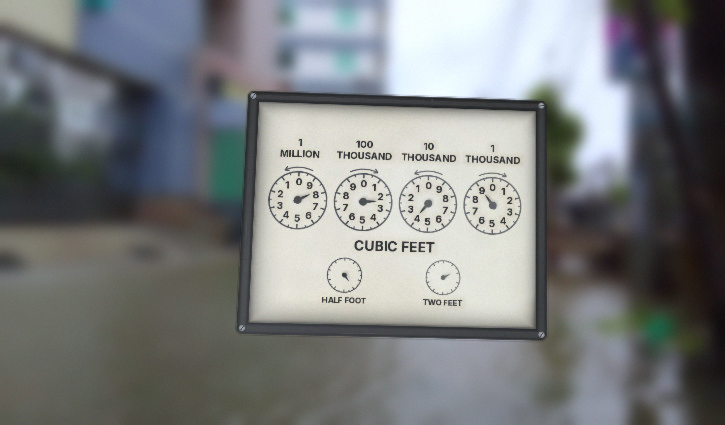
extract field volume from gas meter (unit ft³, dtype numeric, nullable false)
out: 823900 ft³
